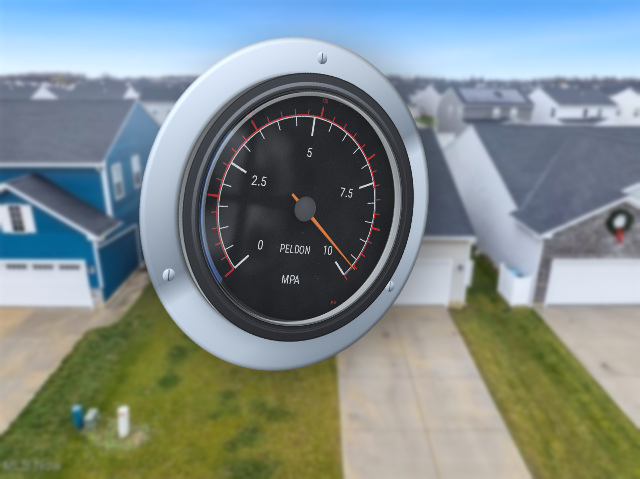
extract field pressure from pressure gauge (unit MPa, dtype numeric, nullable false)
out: 9.75 MPa
